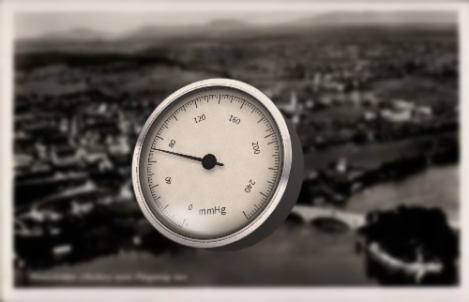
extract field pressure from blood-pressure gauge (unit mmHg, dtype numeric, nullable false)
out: 70 mmHg
